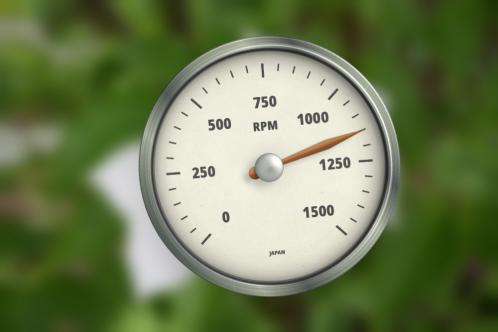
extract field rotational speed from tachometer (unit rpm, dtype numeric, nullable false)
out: 1150 rpm
